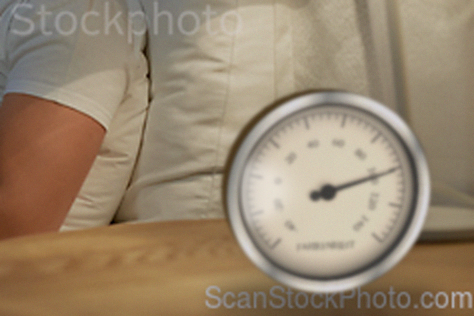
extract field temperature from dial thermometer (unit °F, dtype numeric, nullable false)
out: 100 °F
